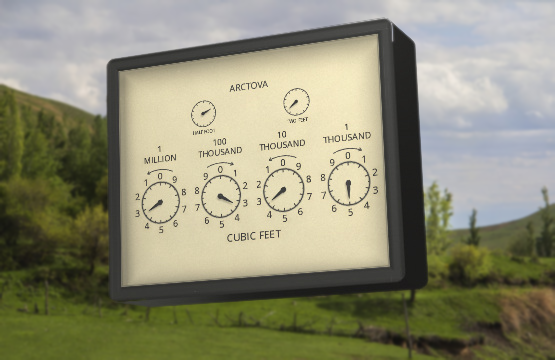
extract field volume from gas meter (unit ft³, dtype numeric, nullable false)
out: 333500 ft³
